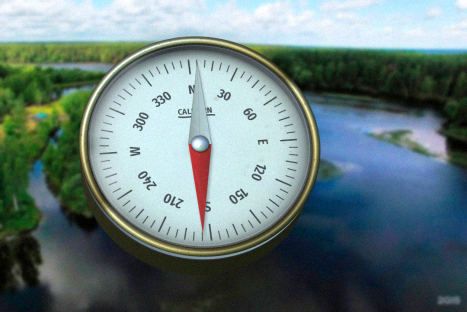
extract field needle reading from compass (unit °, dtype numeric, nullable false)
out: 185 °
